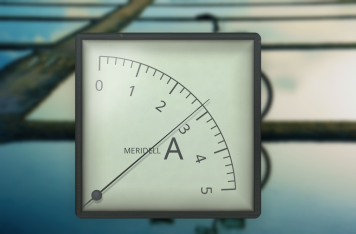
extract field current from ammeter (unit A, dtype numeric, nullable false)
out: 2.8 A
